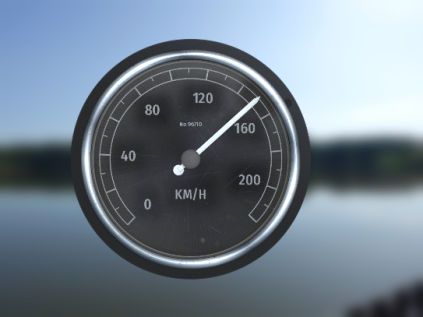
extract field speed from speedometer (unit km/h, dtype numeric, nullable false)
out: 150 km/h
